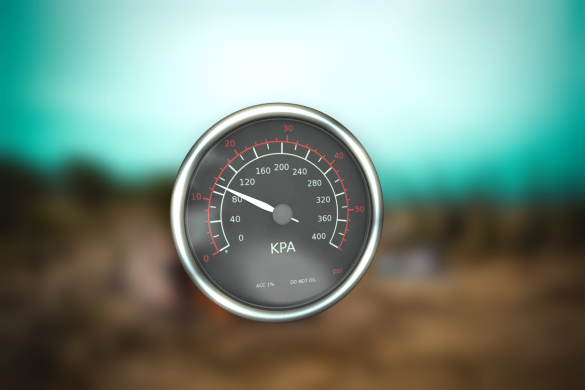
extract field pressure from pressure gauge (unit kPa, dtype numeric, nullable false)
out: 90 kPa
